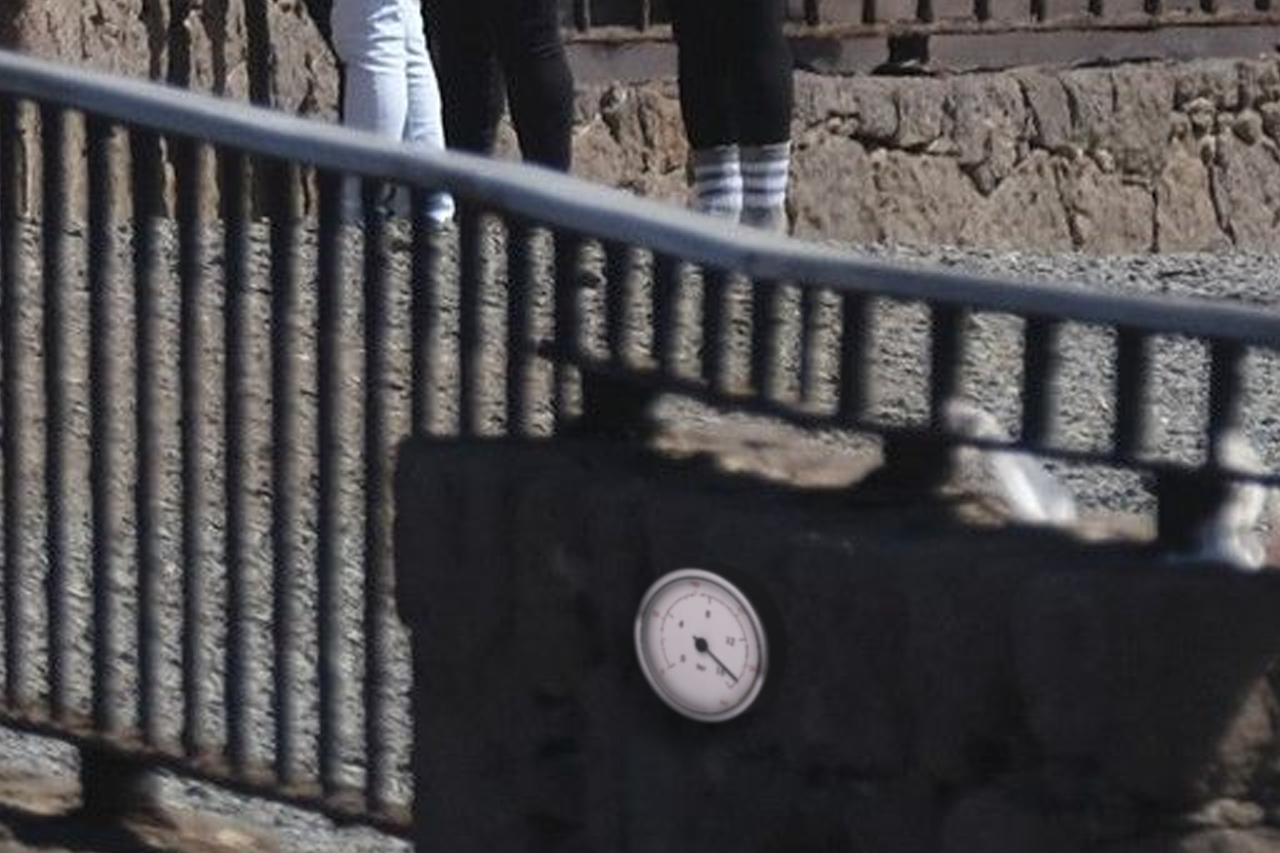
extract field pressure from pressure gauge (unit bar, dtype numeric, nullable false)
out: 15 bar
